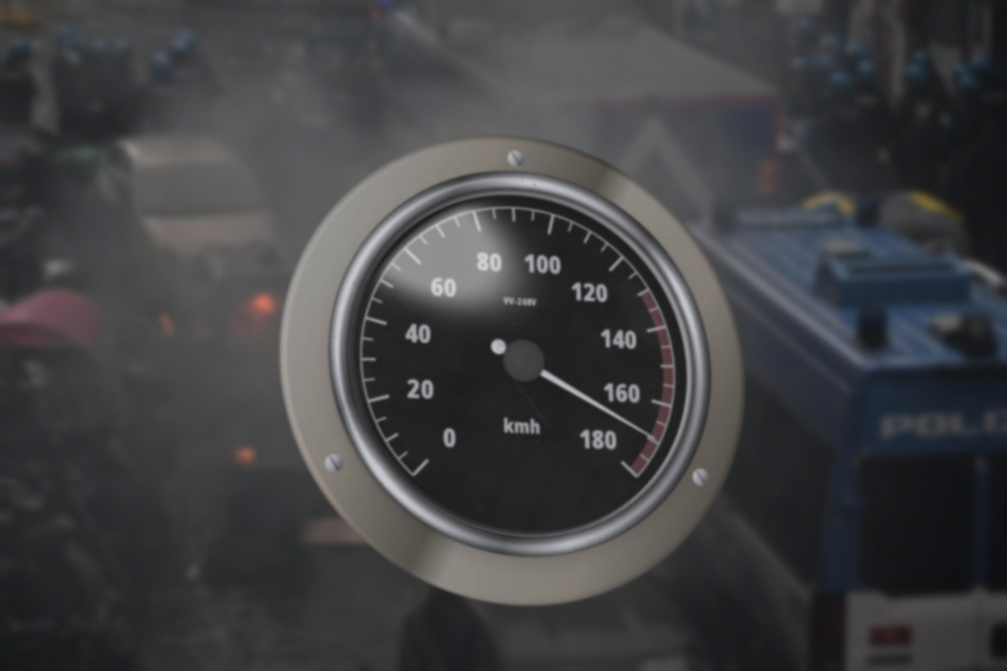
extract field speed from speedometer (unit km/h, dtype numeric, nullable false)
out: 170 km/h
